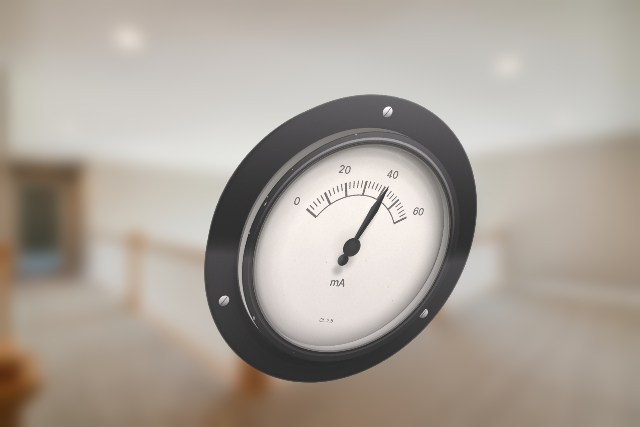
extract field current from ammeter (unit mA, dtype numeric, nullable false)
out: 40 mA
